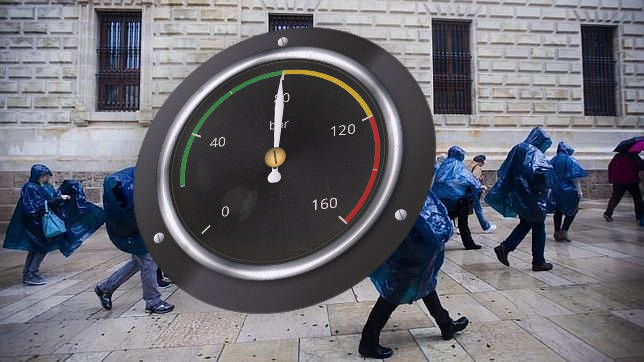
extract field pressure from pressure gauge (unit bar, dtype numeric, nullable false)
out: 80 bar
